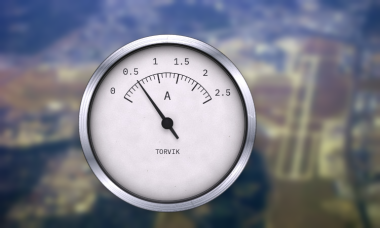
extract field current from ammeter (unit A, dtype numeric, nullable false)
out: 0.5 A
